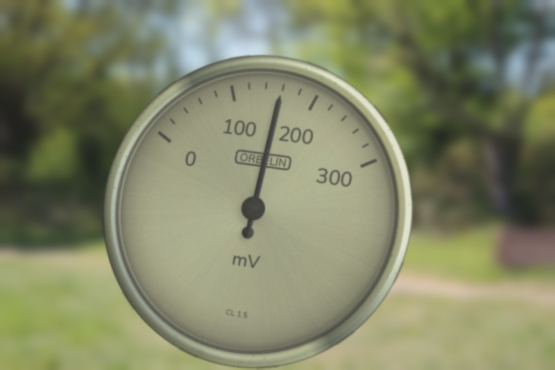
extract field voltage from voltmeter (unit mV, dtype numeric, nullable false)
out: 160 mV
